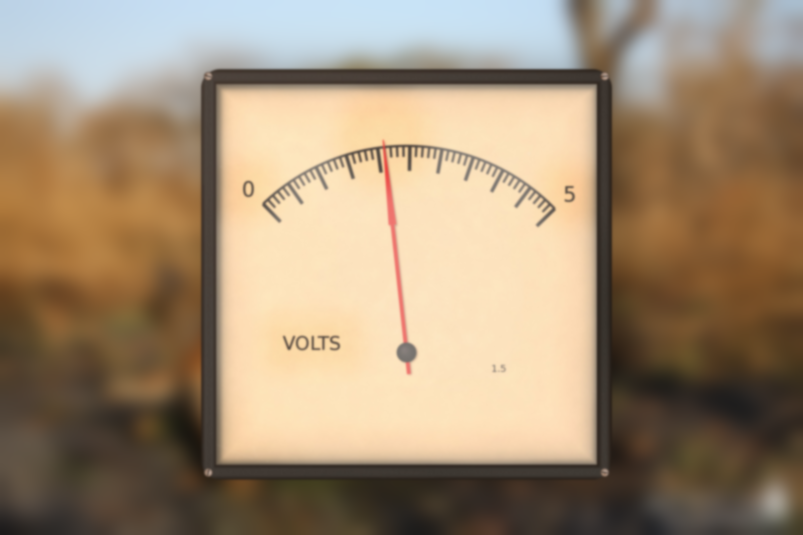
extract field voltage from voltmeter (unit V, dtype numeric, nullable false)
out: 2.1 V
